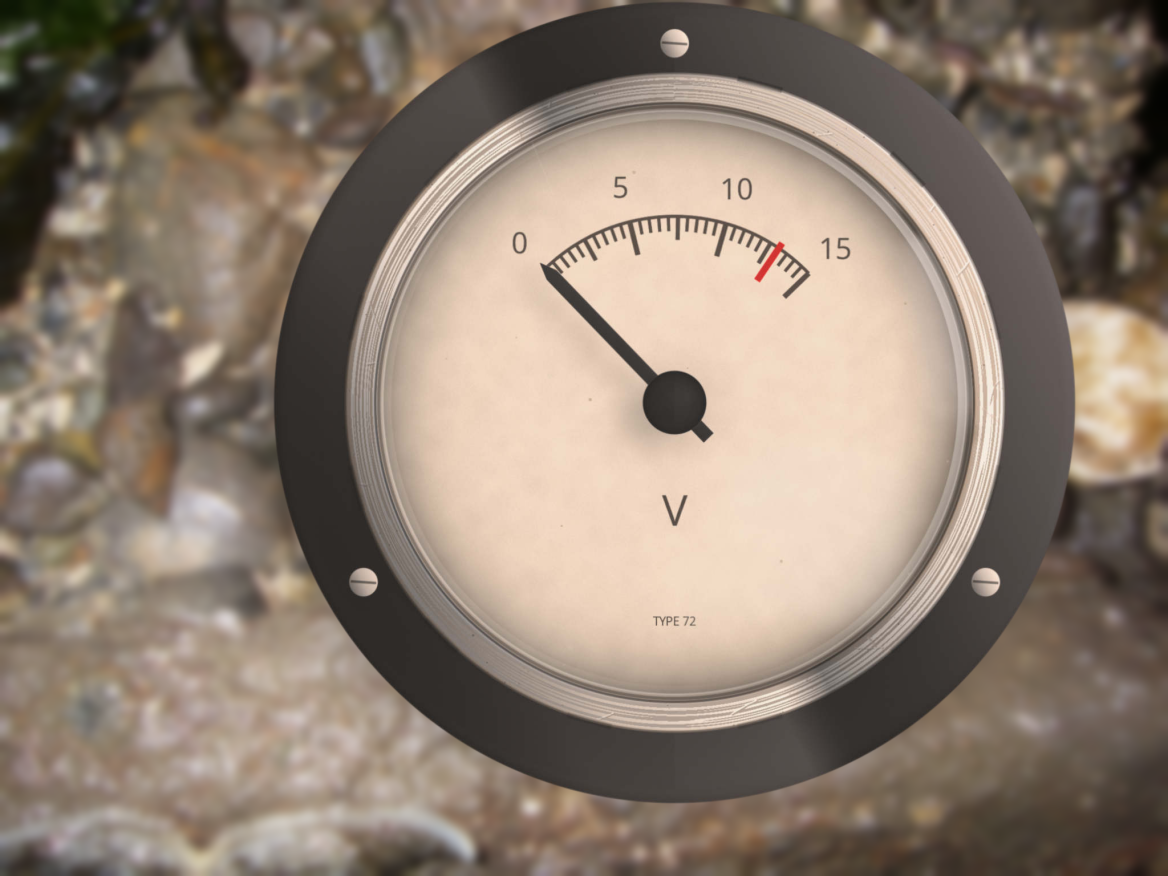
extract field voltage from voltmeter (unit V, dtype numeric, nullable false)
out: 0 V
